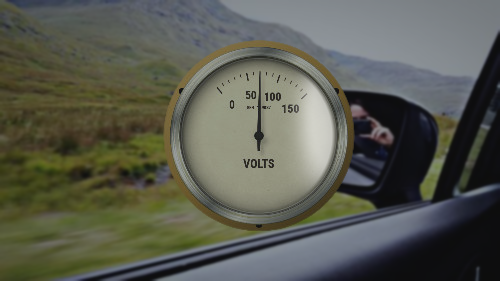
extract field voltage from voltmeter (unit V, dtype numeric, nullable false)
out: 70 V
